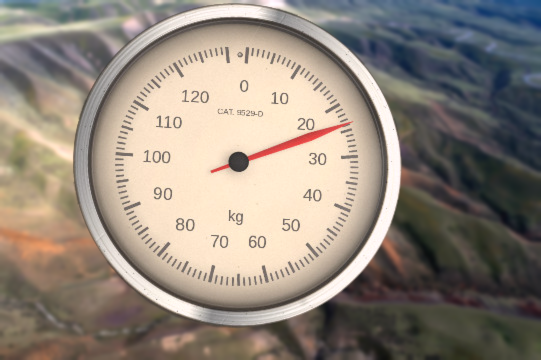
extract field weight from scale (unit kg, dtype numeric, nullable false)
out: 24 kg
